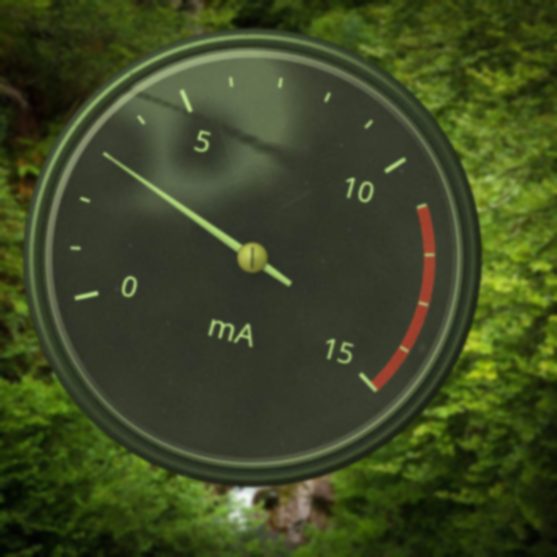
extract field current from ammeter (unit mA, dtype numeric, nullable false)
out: 3 mA
